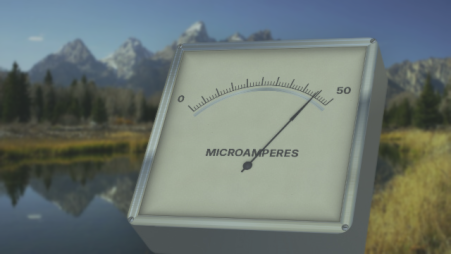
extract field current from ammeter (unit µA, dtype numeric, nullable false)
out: 45 µA
